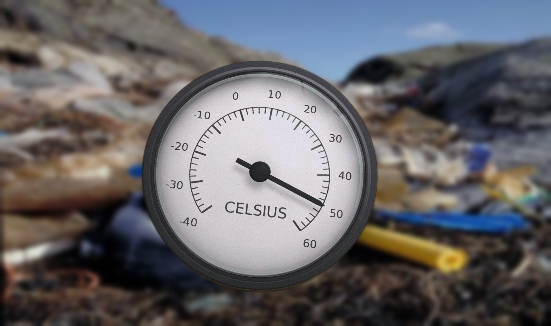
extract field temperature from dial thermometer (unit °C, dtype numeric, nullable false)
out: 50 °C
